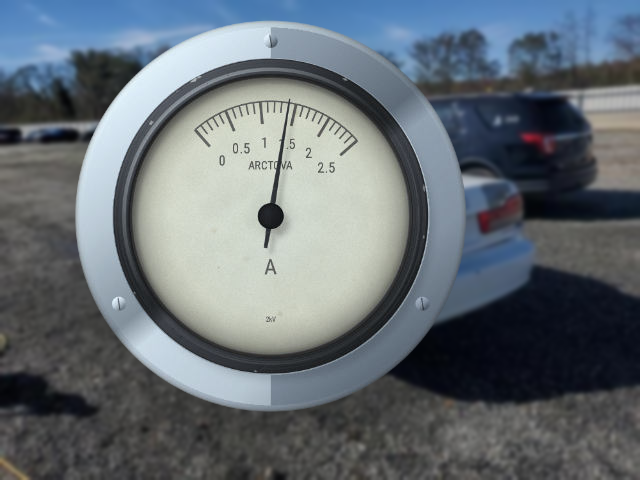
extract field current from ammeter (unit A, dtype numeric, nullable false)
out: 1.4 A
